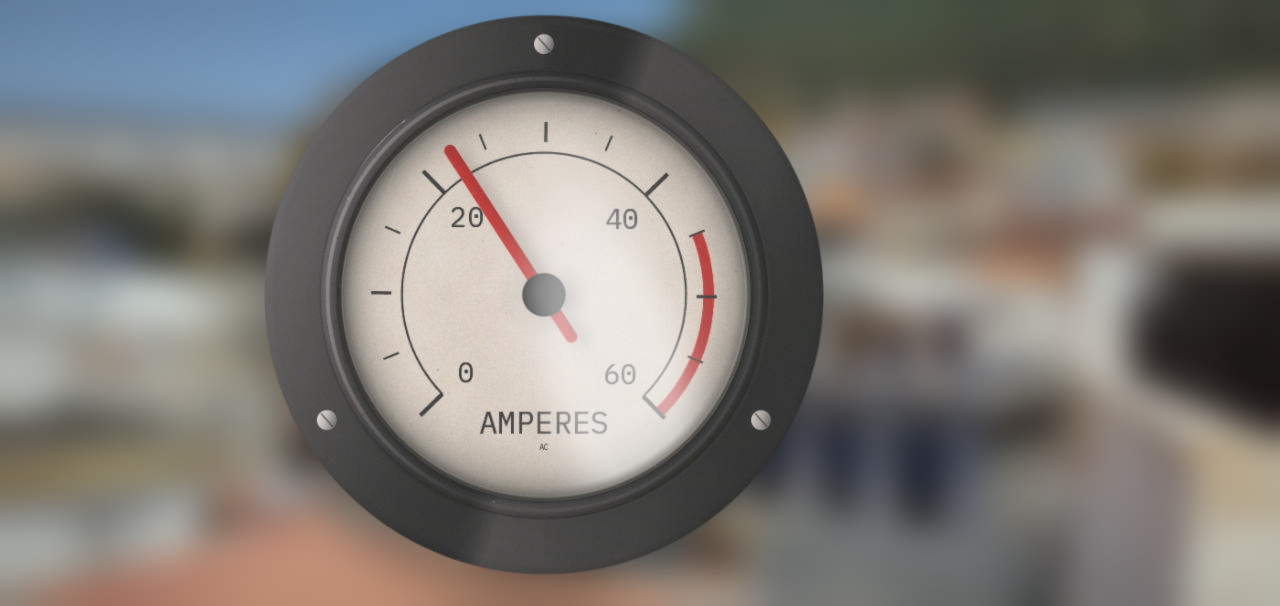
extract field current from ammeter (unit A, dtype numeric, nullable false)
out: 22.5 A
